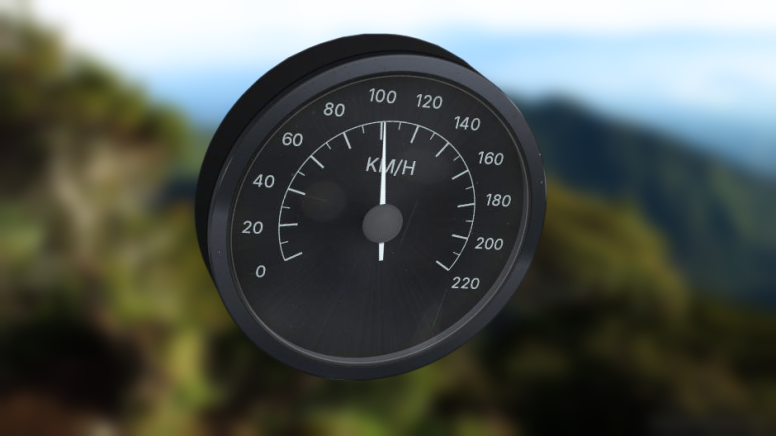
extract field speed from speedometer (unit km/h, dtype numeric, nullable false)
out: 100 km/h
